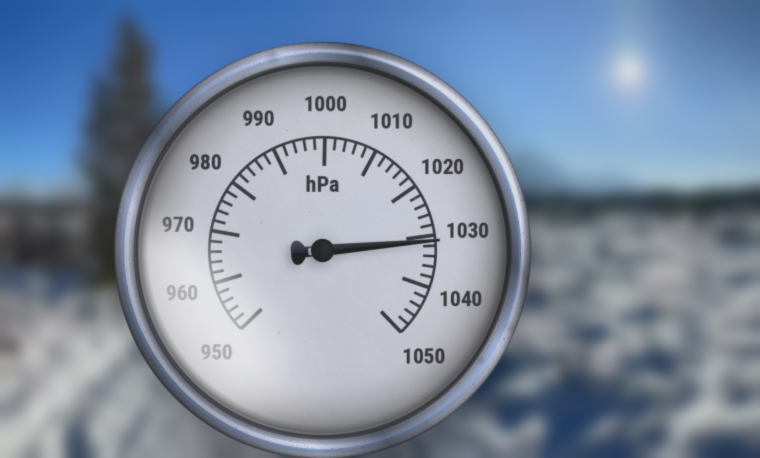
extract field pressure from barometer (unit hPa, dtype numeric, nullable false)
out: 1031 hPa
